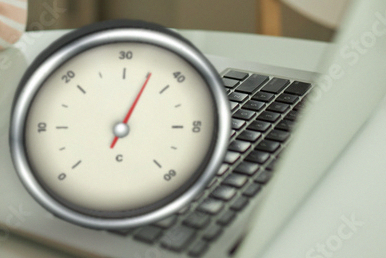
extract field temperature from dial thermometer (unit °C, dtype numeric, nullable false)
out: 35 °C
